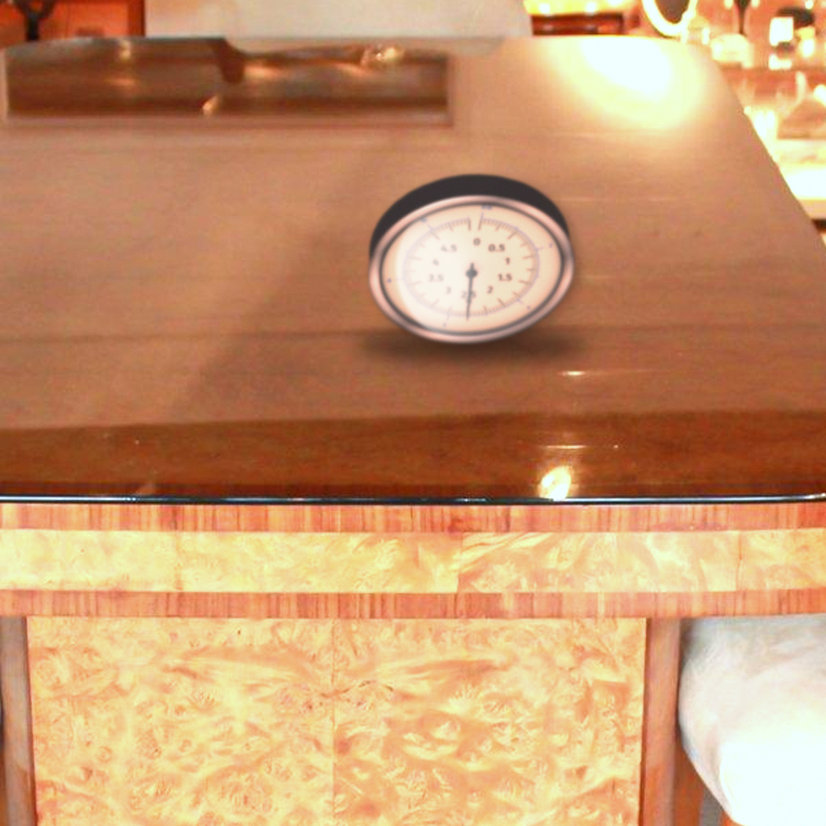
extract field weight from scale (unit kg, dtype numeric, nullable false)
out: 2.5 kg
